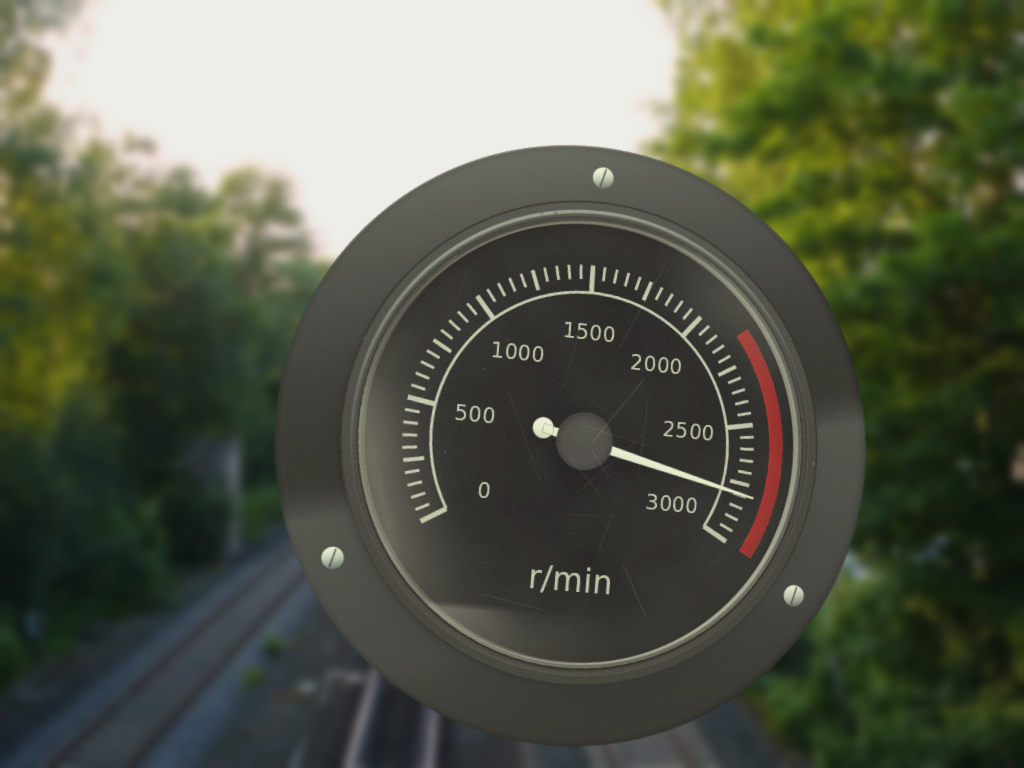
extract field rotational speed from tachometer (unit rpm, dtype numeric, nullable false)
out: 2800 rpm
